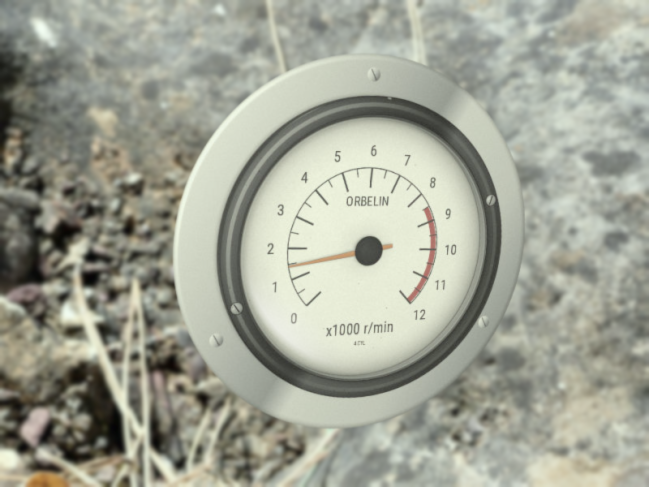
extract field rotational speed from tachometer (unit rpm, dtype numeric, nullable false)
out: 1500 rpm
